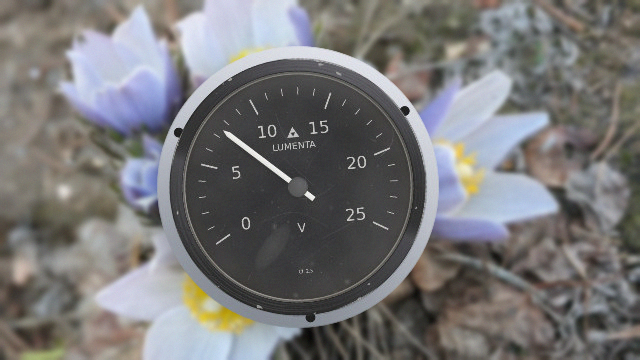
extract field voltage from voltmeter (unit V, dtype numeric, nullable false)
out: 7.5 V
